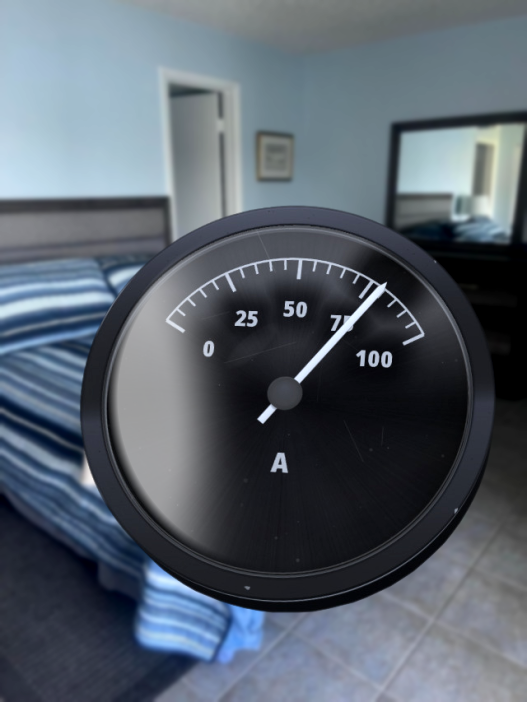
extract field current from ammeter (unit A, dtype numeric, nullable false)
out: 80 A
